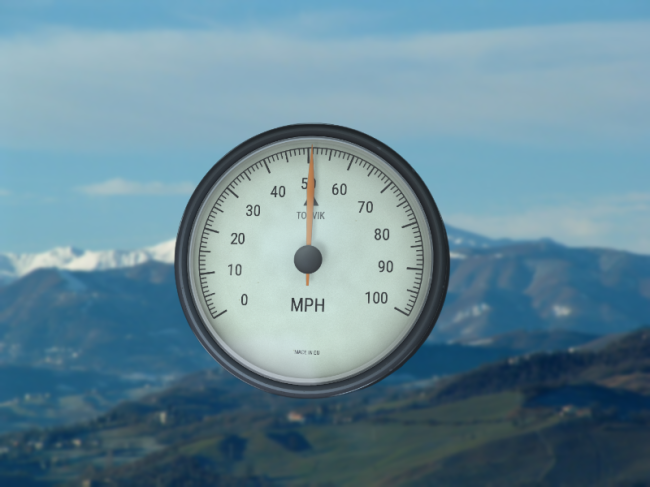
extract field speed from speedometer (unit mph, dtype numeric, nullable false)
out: 51 mph
